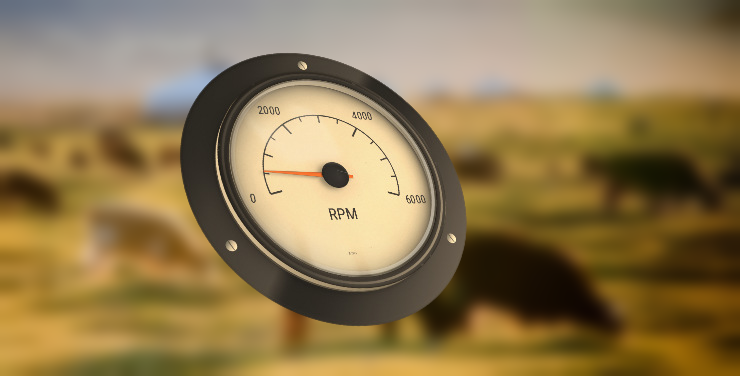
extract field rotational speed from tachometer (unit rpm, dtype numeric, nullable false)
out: 500 rpm
